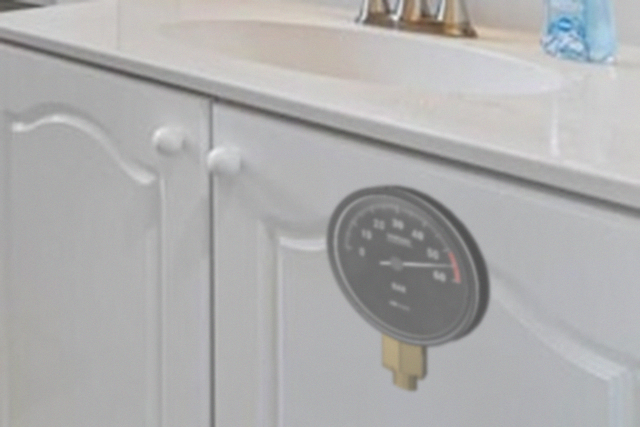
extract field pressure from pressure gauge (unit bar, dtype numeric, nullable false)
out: 55 bar
